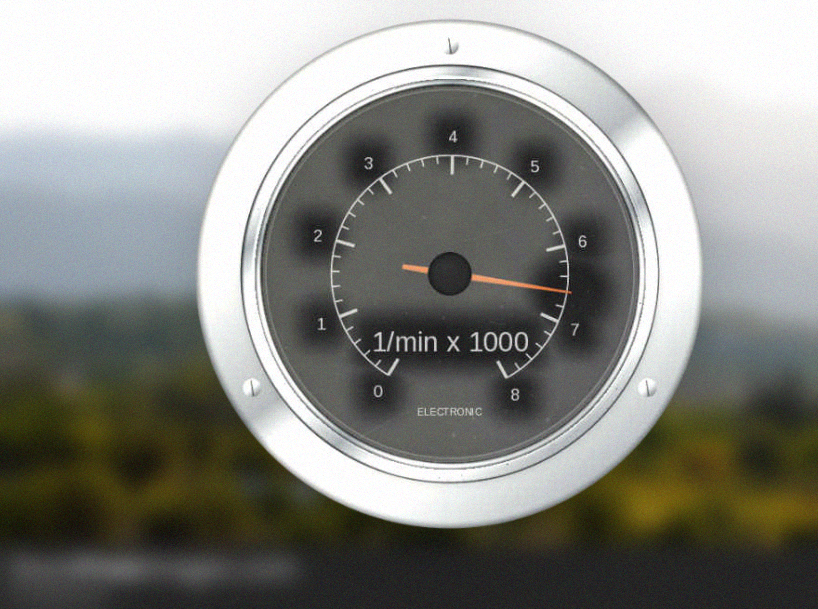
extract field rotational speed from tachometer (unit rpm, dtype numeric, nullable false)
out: 6600 rpm
